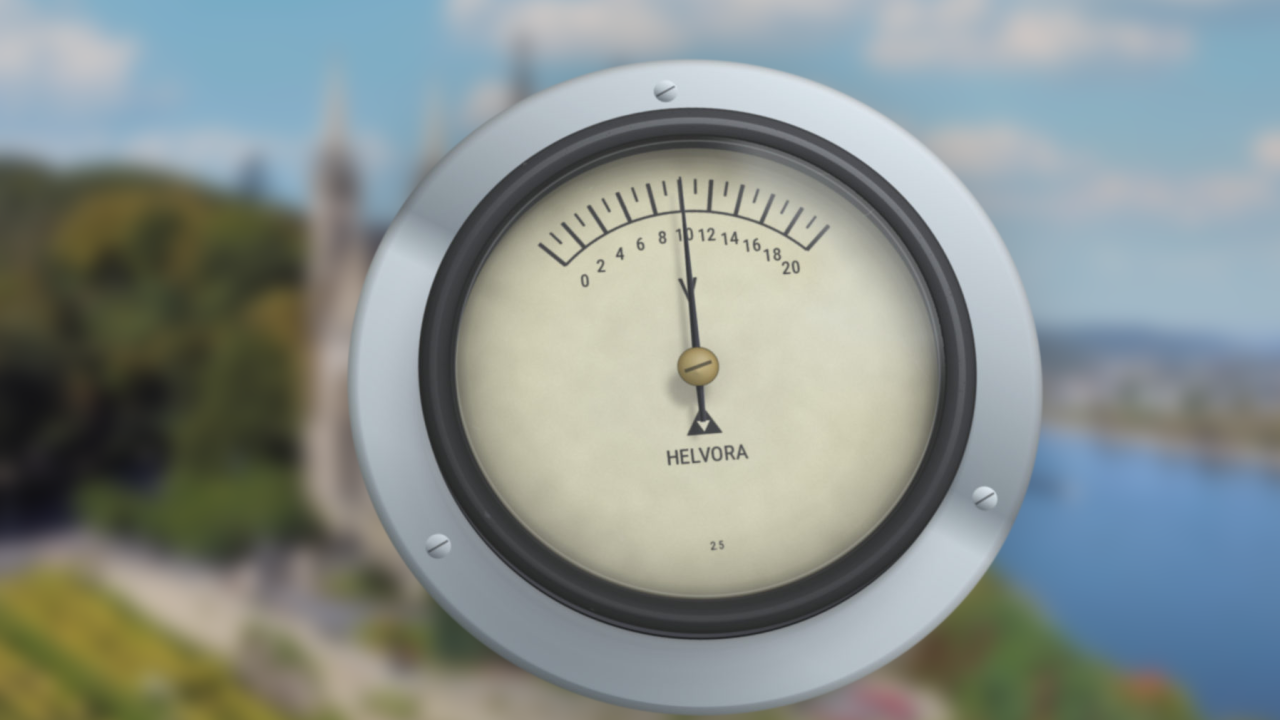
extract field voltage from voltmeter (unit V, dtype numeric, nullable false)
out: 10 V
